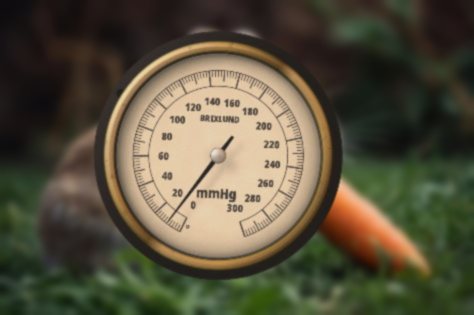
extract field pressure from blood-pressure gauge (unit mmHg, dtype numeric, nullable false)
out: 10 mmHg
